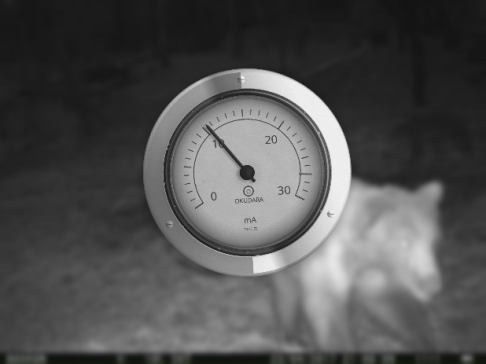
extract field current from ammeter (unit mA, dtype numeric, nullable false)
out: 10.5 mA
